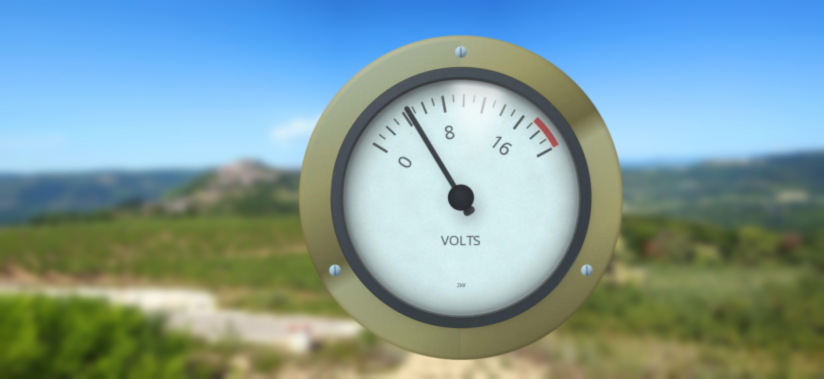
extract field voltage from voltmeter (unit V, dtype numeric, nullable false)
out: 4.5 V
